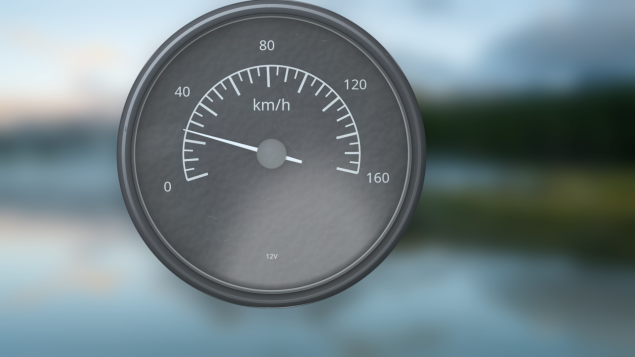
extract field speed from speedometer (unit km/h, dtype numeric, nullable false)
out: 25 km/h
